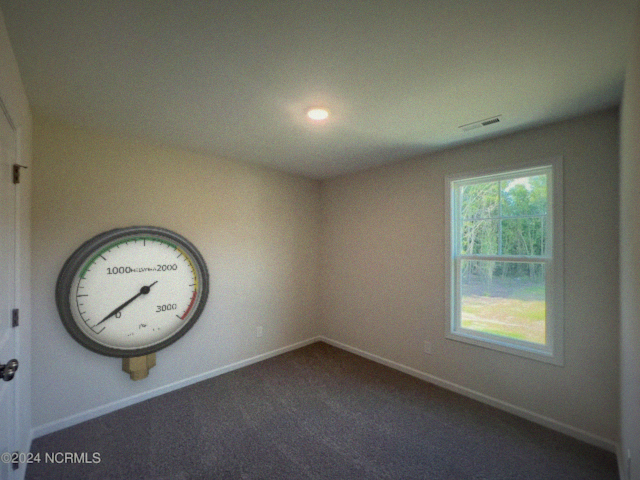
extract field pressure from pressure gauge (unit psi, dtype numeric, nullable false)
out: 100 psi
